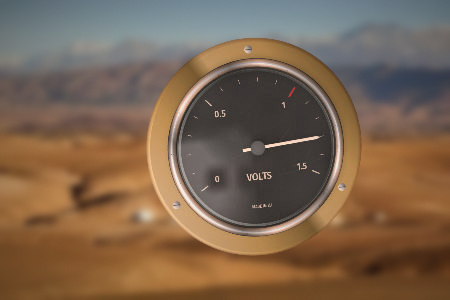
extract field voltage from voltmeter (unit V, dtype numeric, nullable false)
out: 1.3 V
